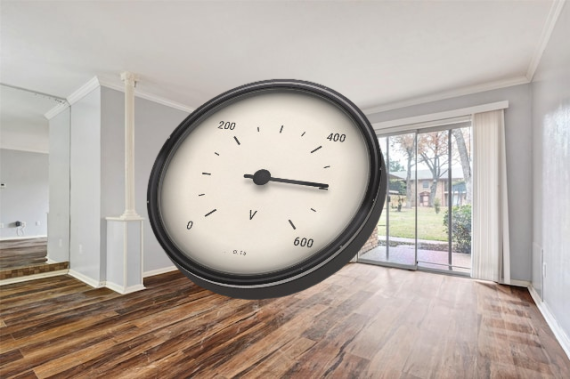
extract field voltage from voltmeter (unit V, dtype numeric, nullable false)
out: 500 V
